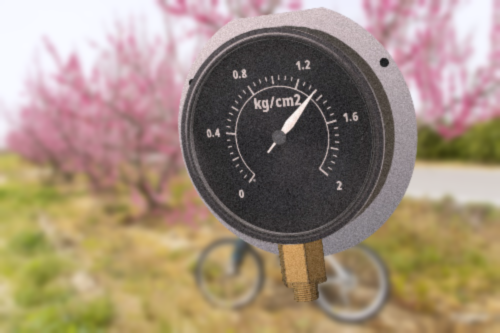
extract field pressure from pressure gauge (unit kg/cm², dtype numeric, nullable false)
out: 1.35 kg/cm²
